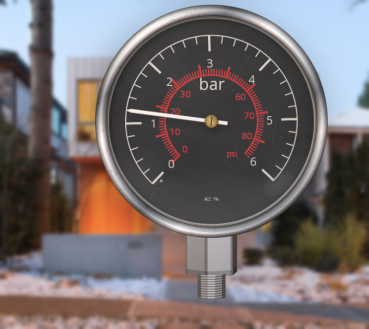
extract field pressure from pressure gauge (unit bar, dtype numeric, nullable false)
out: 1.2 bar
